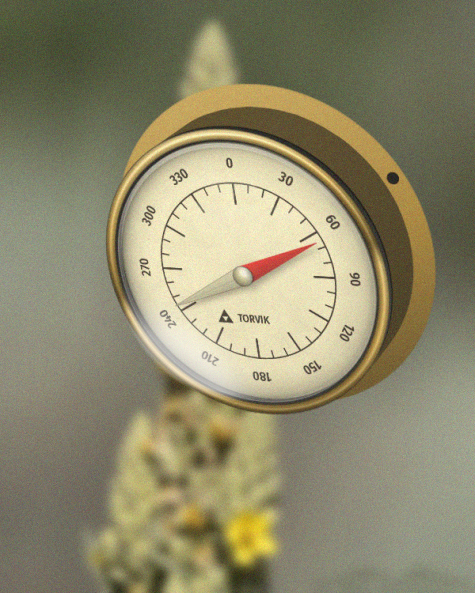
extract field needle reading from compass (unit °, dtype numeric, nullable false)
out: 65 °
